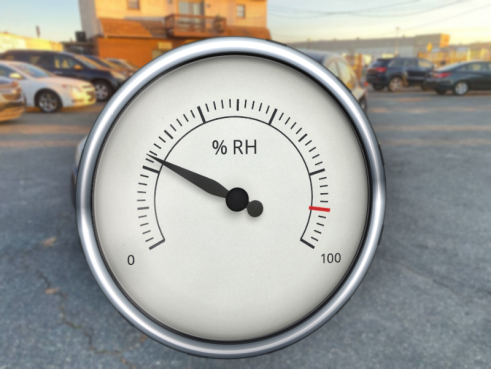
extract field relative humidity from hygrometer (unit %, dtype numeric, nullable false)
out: 23 %
